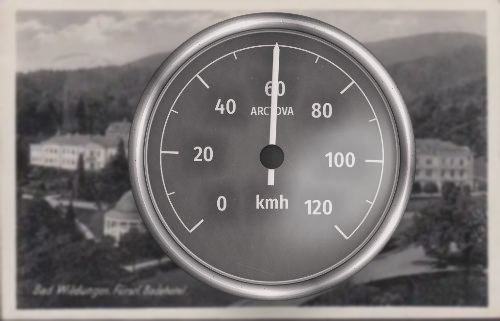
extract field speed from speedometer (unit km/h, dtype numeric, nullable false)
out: 60 km/h
